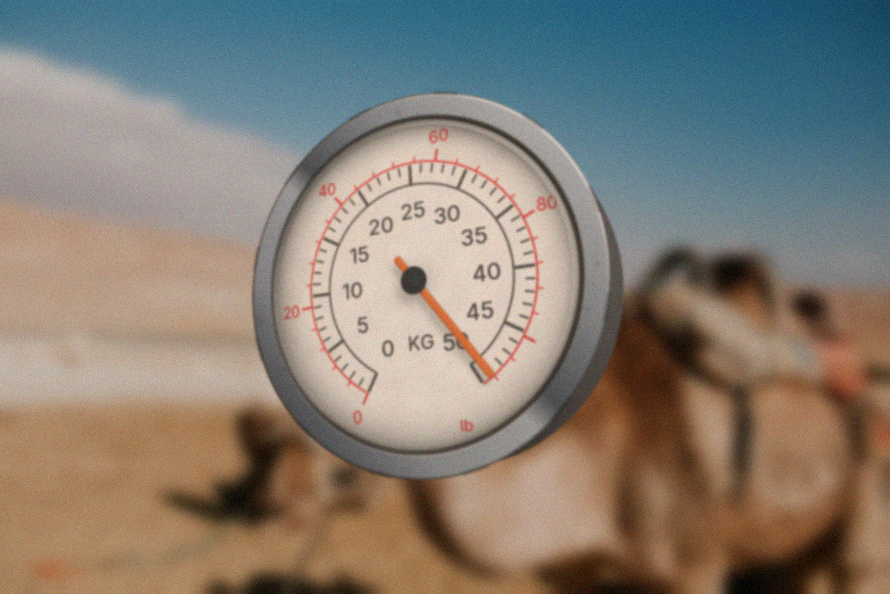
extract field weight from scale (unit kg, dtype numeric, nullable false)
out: 49 kg
